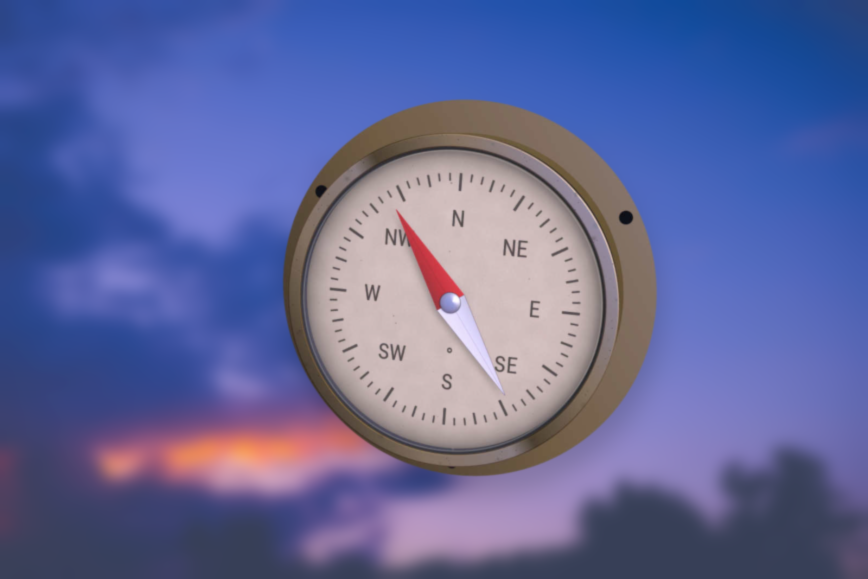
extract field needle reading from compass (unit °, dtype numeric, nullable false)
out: 325 °
